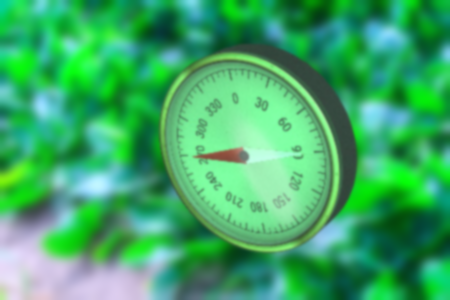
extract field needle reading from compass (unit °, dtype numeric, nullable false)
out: 270 °
